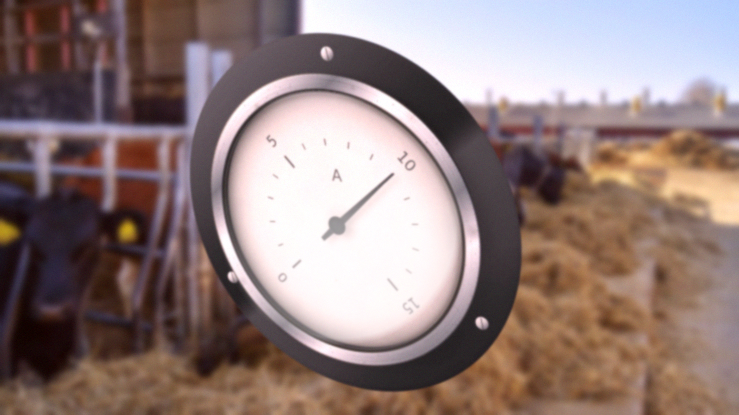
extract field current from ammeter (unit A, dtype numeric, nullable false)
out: 10 A
